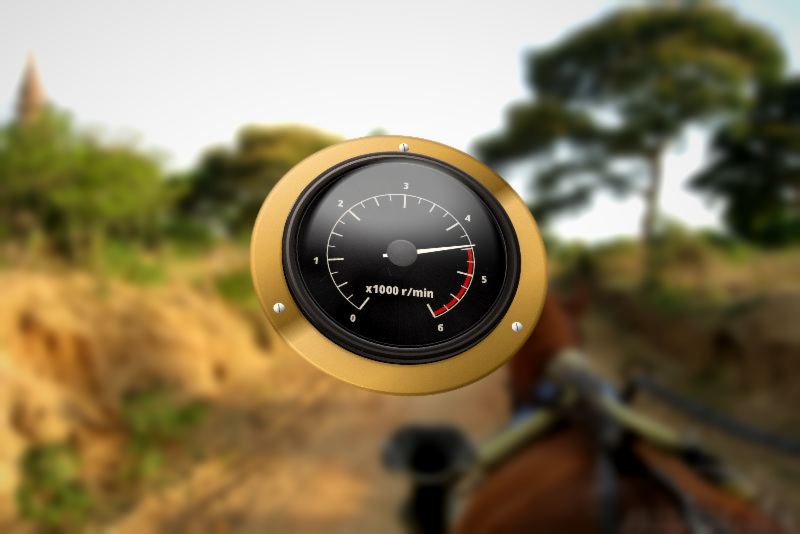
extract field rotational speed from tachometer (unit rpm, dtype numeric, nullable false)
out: 4500 rpm
